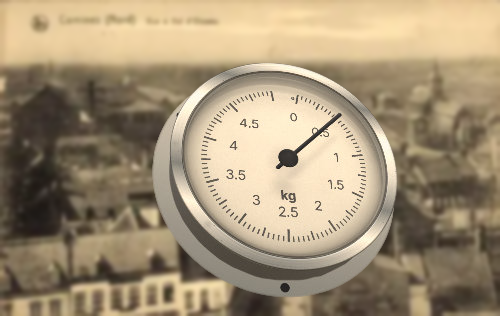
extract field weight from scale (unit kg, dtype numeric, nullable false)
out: 0.5 kg
